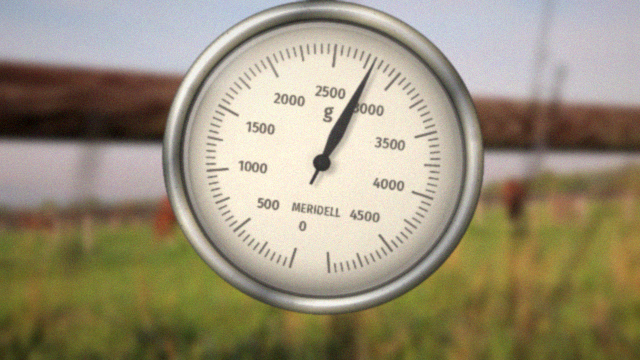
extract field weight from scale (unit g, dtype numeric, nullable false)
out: 2800 g
